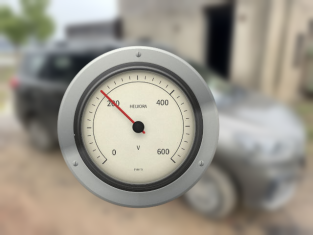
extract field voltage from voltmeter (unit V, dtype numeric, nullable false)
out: 200 V
